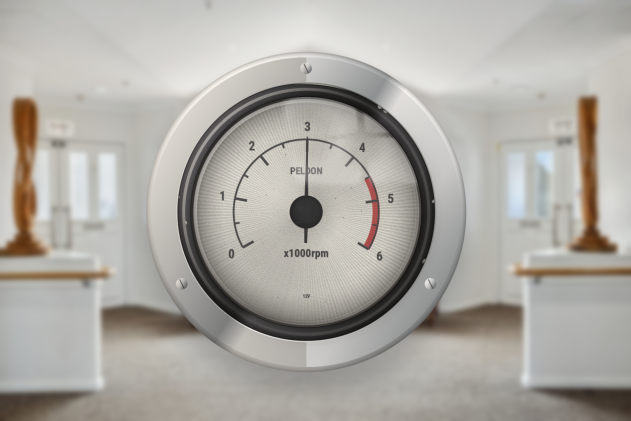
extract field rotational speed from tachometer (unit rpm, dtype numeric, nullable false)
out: 3000 rpm
